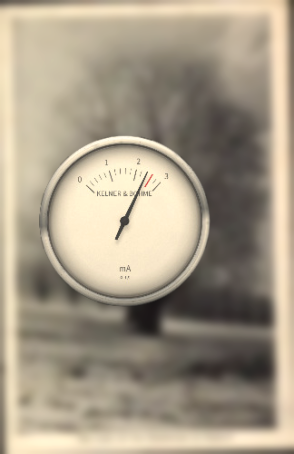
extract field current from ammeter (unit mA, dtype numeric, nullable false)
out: 2.4 mA
